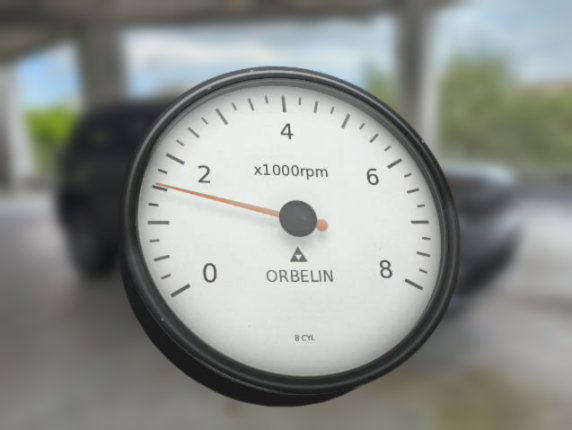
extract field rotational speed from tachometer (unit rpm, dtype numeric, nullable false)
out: 1500 rpm
